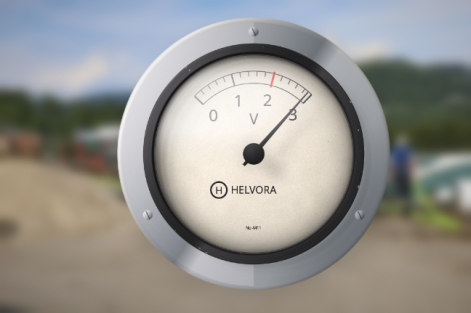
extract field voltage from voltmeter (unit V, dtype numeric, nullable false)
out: 2.9 V
